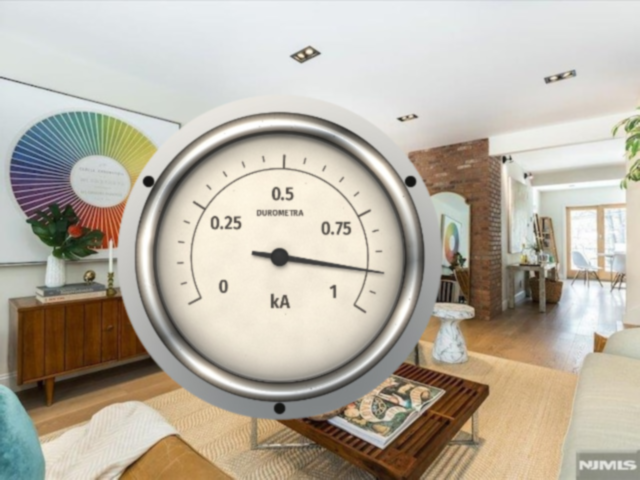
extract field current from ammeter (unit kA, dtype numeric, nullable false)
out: 0.9 kA
